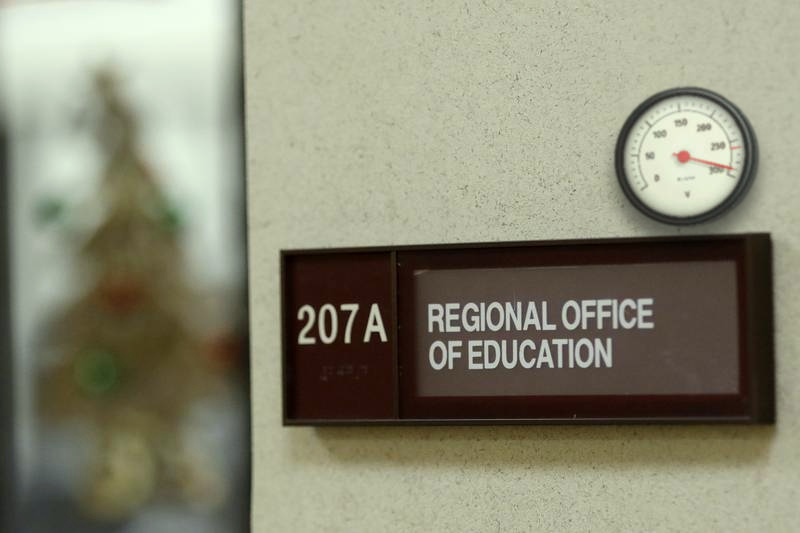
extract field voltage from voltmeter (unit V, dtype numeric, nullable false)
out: 290 V
